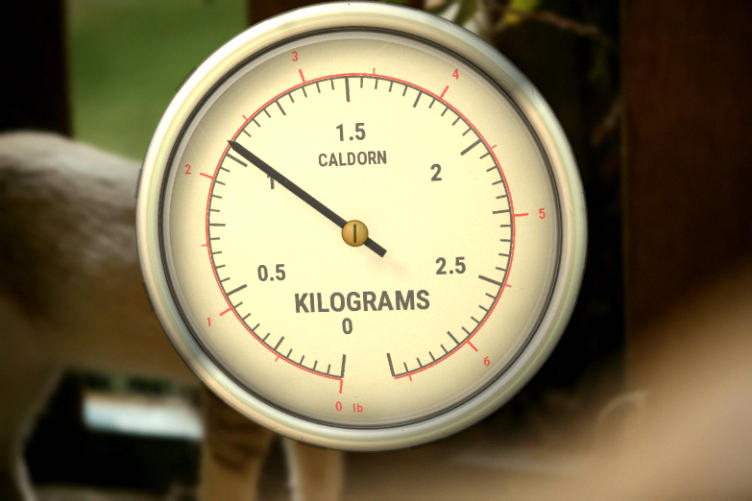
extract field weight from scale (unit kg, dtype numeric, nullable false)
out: 1.05 kg
